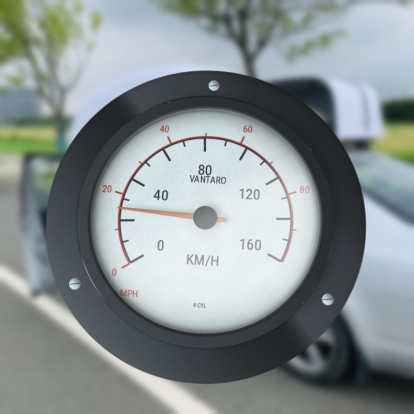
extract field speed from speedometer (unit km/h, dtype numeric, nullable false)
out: 25 km/h
